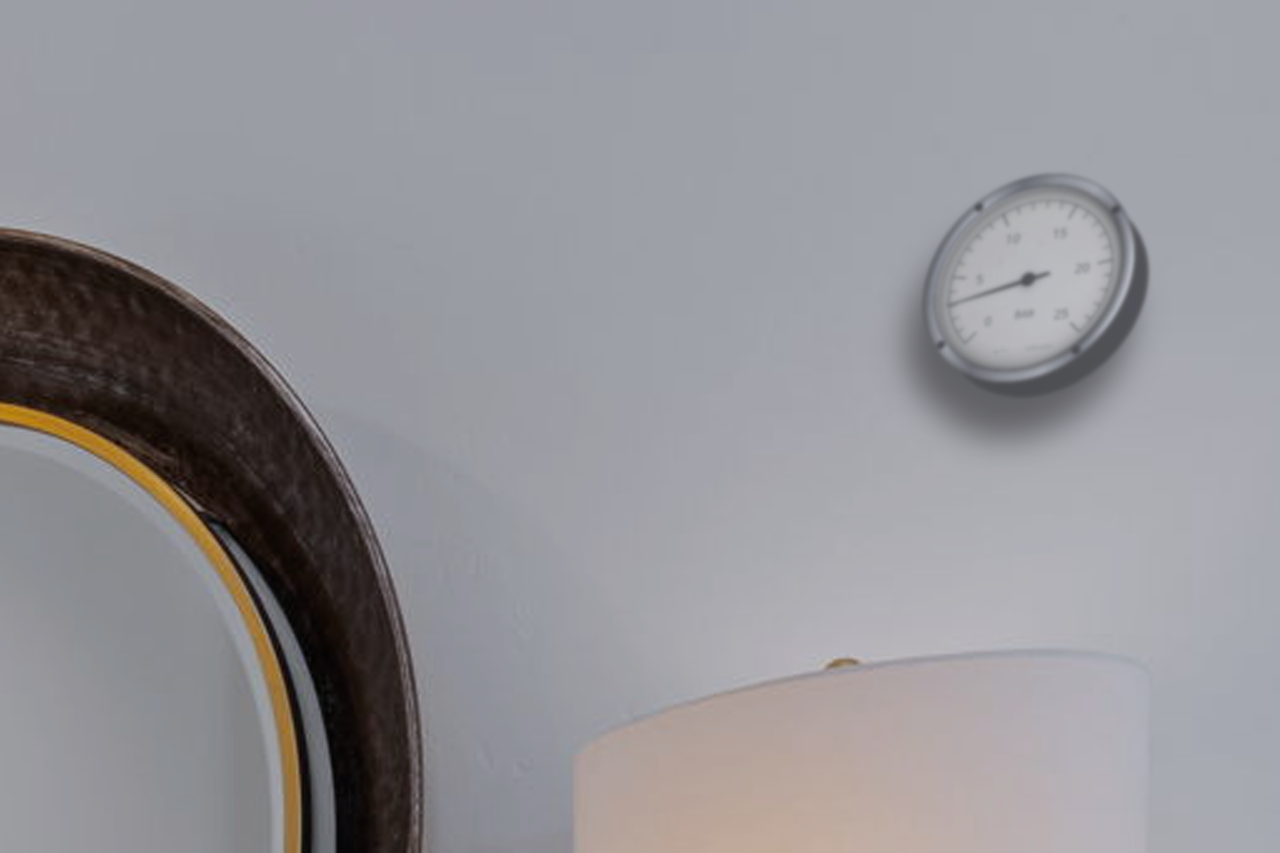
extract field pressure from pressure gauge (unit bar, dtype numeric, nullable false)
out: 3 bar
